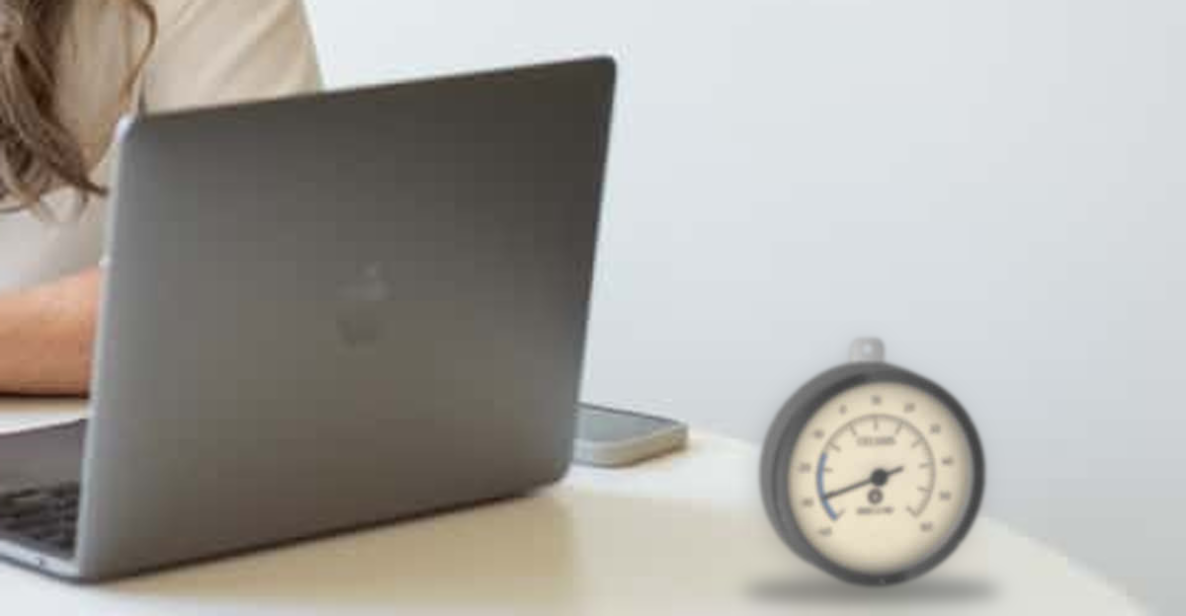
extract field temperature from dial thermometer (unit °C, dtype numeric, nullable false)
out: -30 °C
